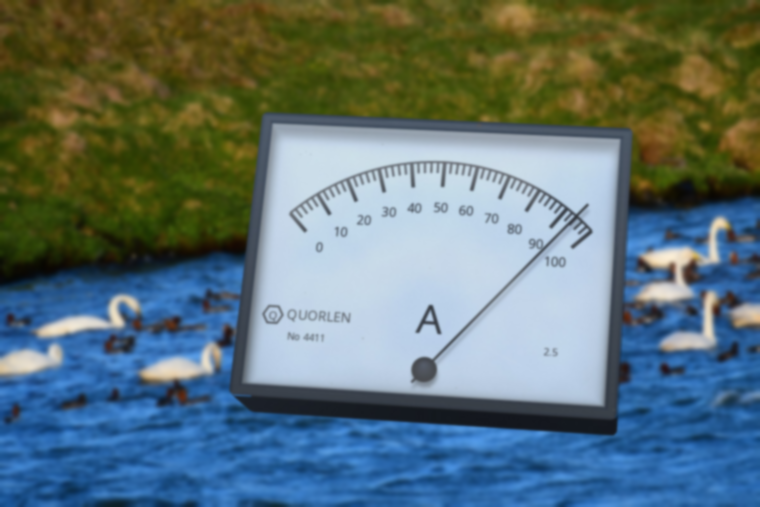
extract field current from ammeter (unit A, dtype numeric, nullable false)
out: 94 A
